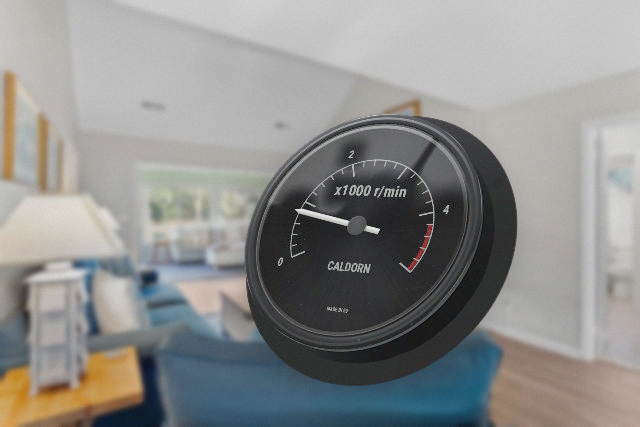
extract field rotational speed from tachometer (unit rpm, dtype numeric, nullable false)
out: 800 rpm
